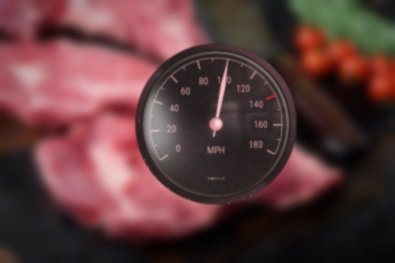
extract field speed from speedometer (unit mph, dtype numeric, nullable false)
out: 100 mph
